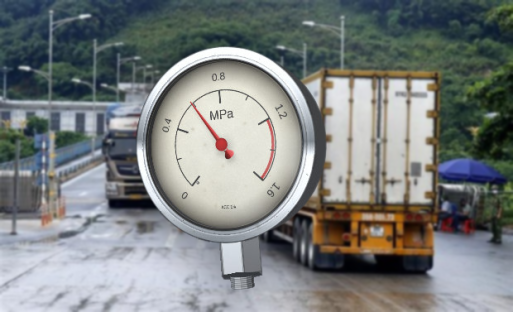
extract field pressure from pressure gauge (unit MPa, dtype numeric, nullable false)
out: 0.6 MPa
